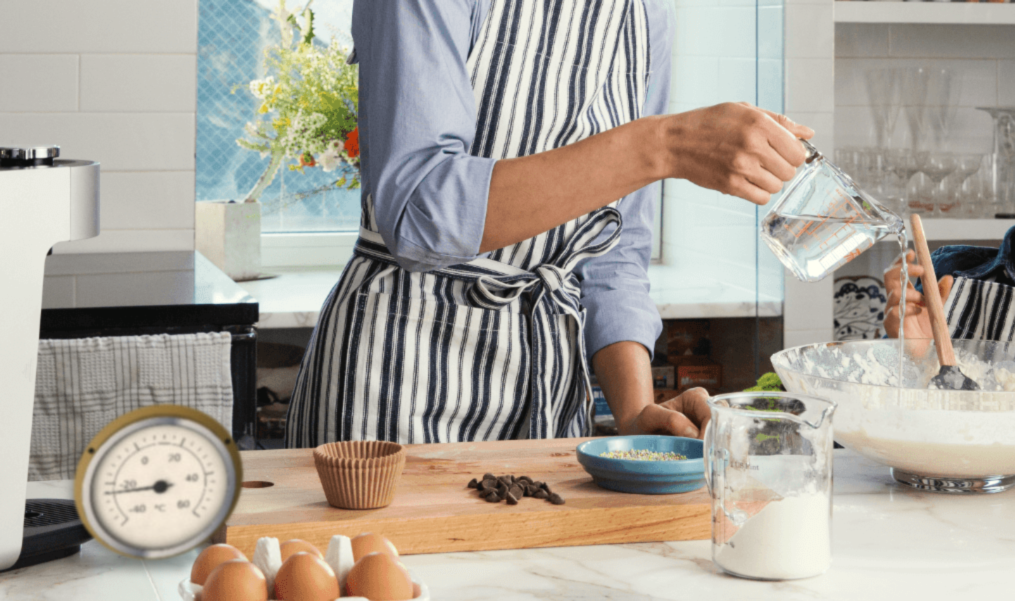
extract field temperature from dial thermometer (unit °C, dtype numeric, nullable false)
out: -24 °C
